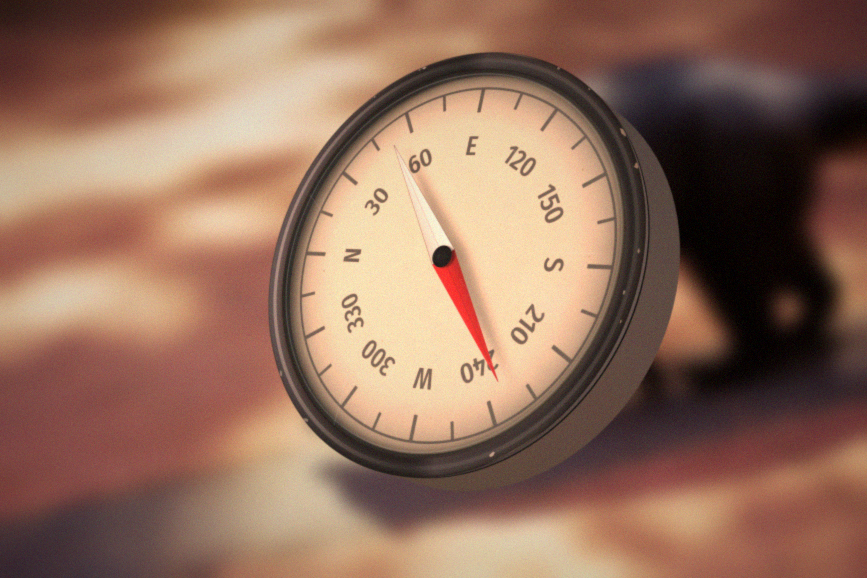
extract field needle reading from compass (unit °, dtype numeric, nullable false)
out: 232.5 °
